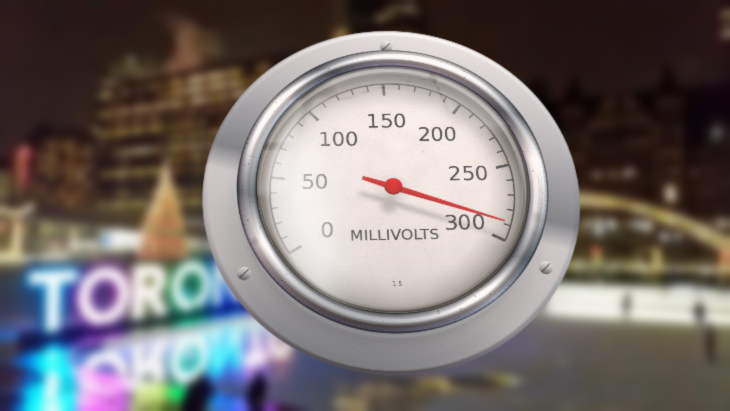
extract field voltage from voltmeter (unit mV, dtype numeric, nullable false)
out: 290 mV
